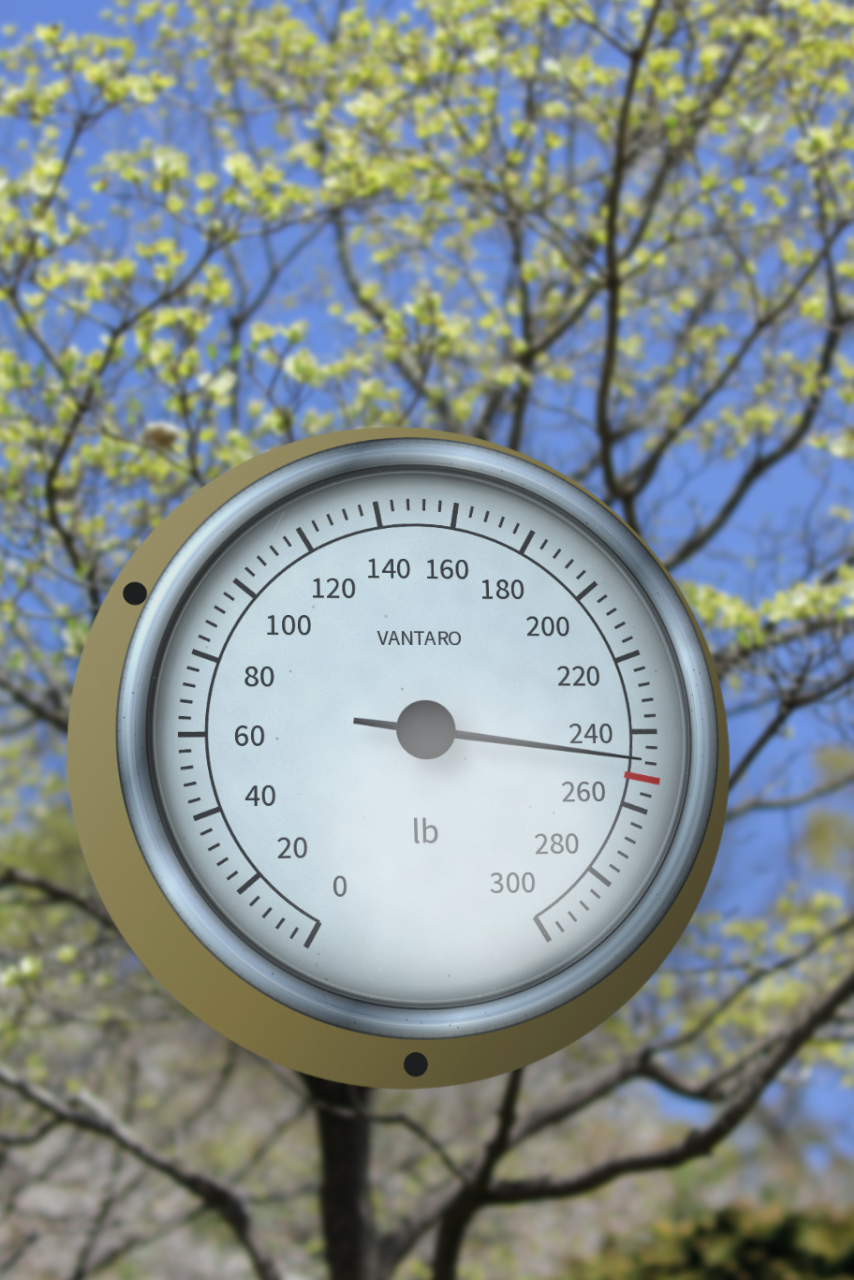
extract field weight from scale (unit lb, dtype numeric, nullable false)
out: 248 lb
